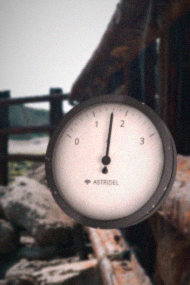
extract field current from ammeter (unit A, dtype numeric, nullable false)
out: 1.6 A
